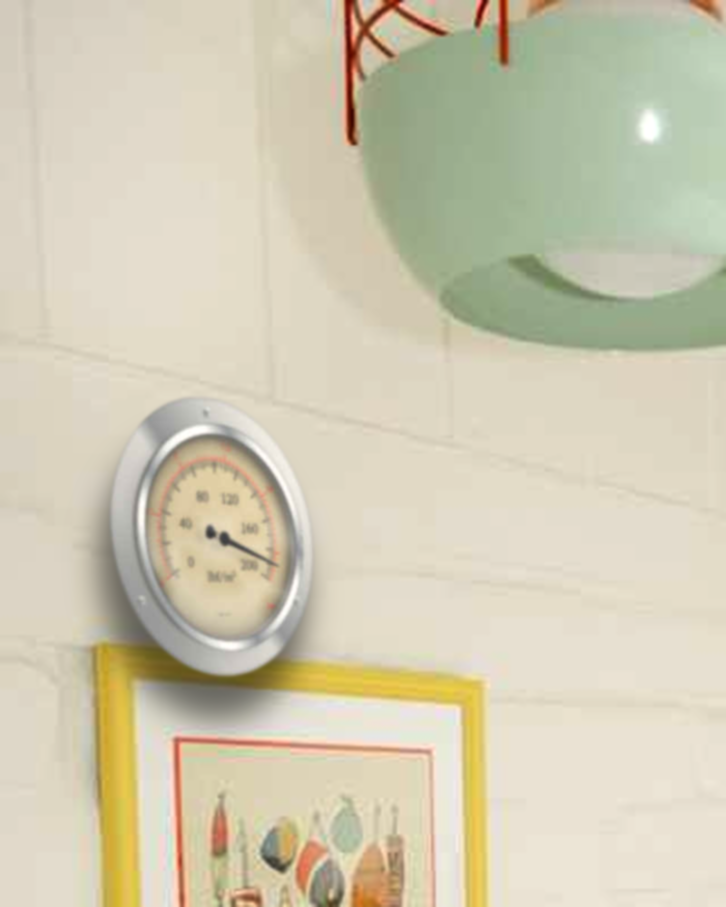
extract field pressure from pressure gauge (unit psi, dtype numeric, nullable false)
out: 190 psi
